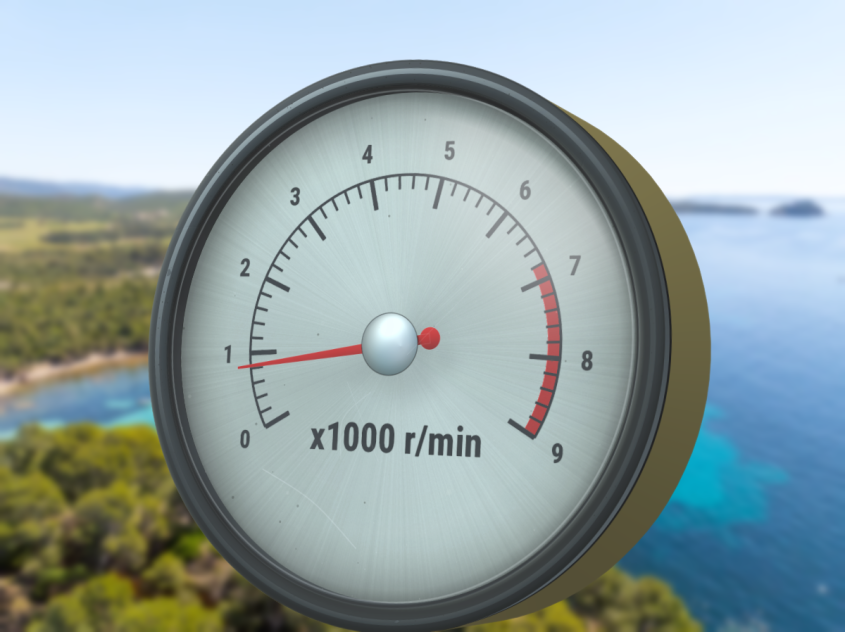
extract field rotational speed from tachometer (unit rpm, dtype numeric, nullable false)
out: 800 rpm
